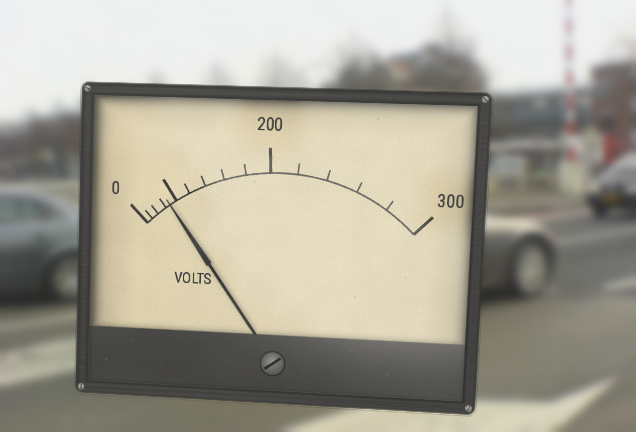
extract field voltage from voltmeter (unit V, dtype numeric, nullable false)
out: 90 V
